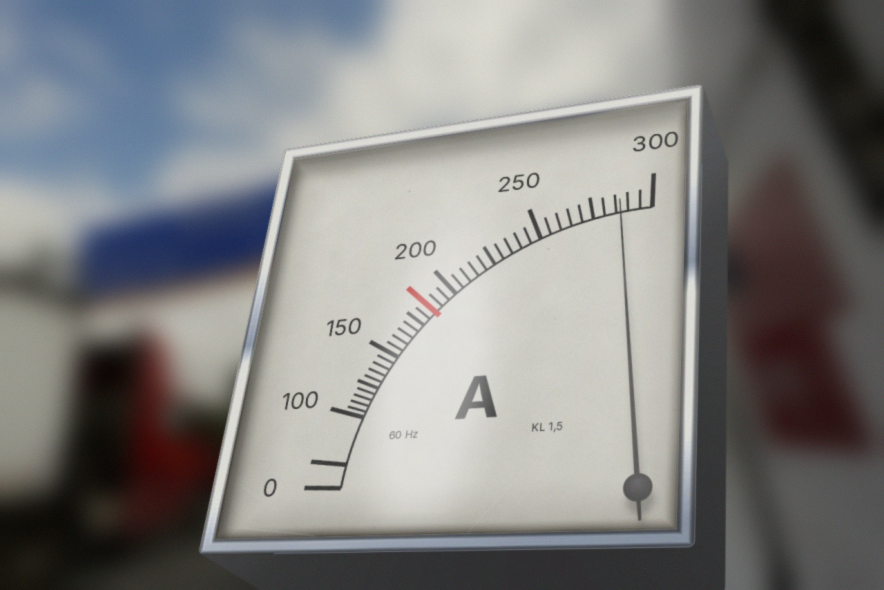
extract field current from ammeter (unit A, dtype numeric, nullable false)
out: 287.5 A
